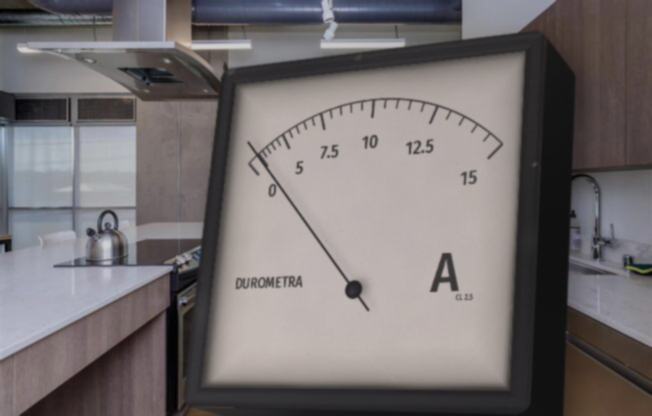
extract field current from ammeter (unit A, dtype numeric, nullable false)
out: 2.5 A
